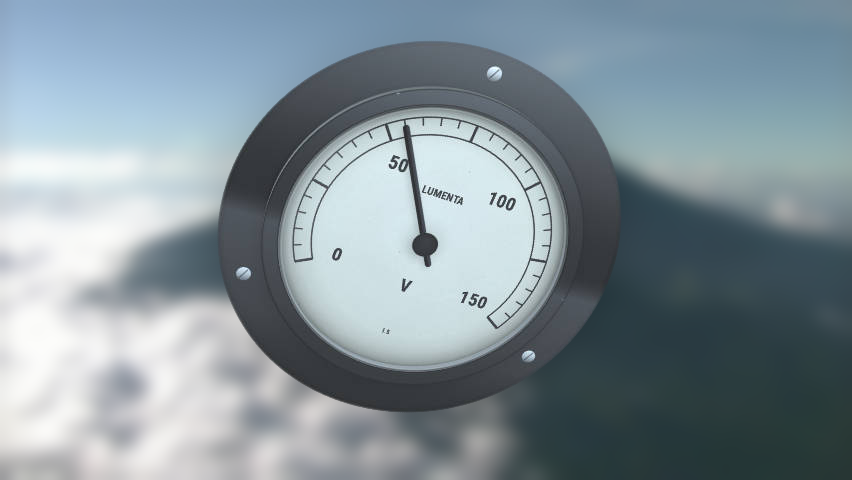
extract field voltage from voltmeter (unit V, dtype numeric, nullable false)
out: 55 V
